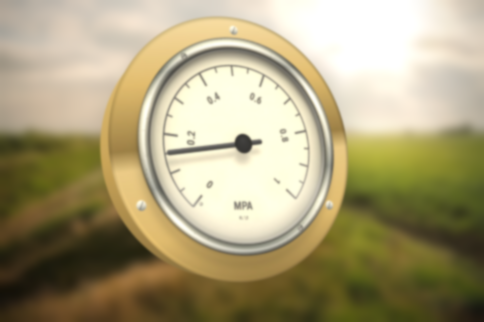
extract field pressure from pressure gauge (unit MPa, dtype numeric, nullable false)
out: 0.15 MPa
